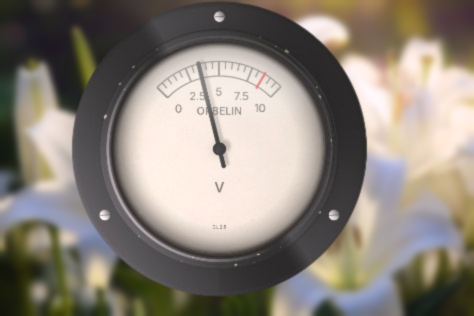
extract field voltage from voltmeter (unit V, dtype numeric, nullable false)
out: 3.5 V
